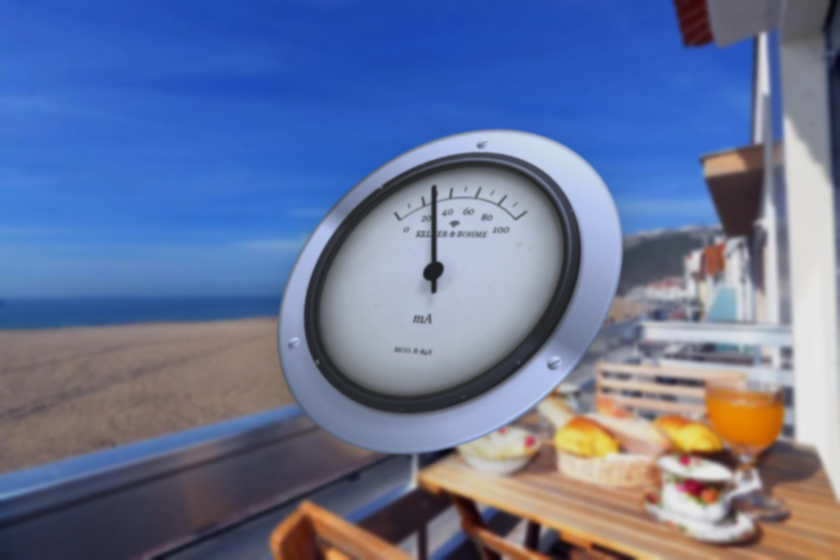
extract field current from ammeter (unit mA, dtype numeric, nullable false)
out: 30 mA
